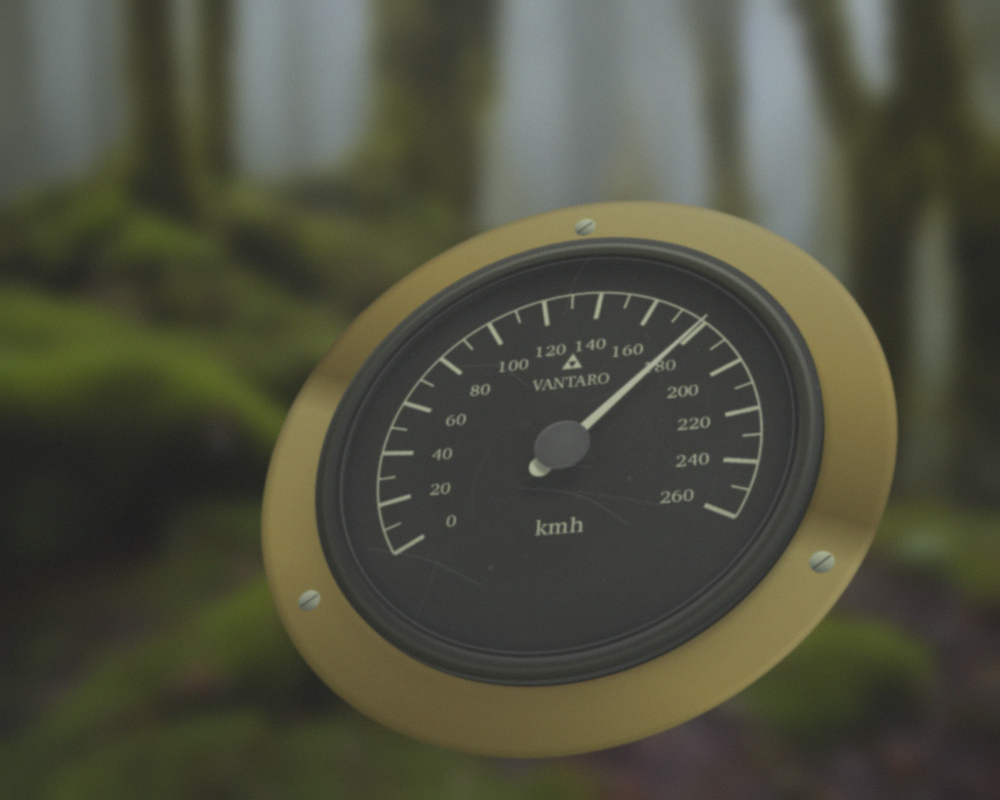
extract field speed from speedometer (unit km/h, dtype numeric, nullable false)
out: 180 km/h
